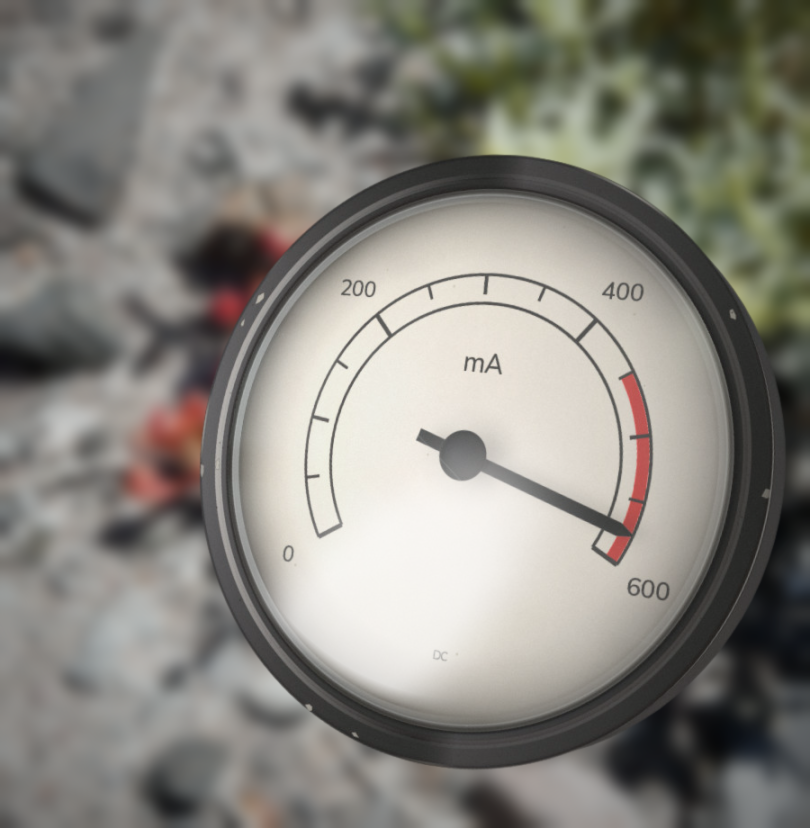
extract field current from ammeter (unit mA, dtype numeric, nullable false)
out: 575 mA
